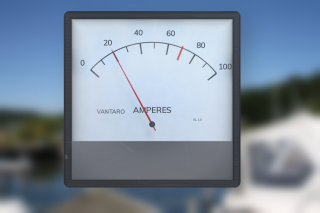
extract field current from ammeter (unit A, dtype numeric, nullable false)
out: 20 A
